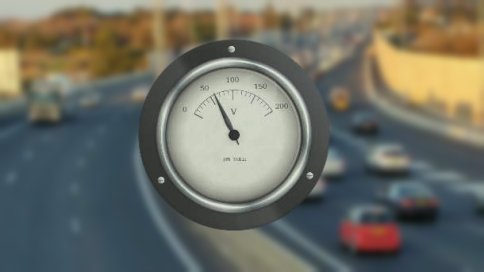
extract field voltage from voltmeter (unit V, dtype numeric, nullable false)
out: 60 V
